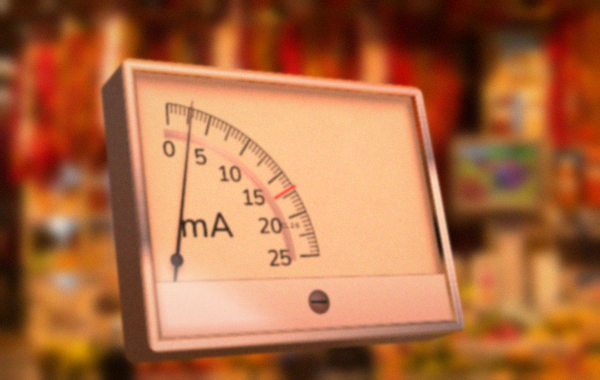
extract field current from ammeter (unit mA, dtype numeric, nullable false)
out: 2.5 mA
